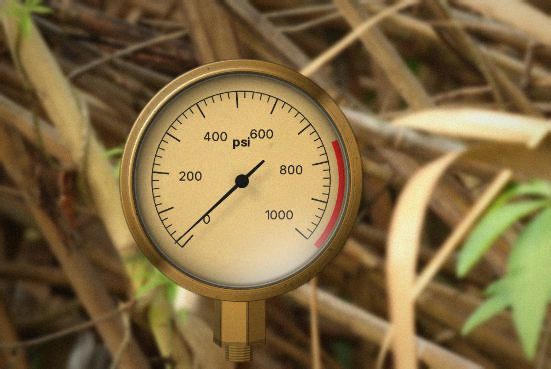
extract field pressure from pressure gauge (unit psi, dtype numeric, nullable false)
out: 20 psi
